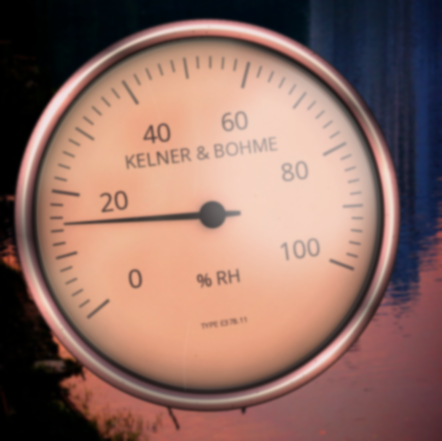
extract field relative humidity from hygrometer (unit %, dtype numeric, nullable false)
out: 15 %
